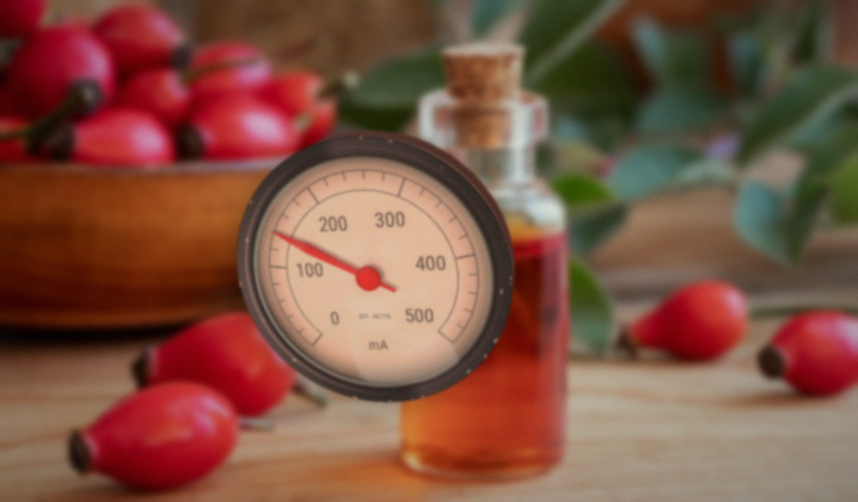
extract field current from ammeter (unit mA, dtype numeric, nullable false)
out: 140 mA
